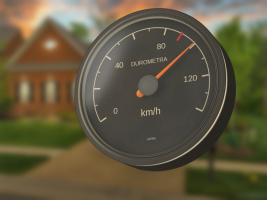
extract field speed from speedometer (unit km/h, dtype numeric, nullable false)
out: 100 km/h
